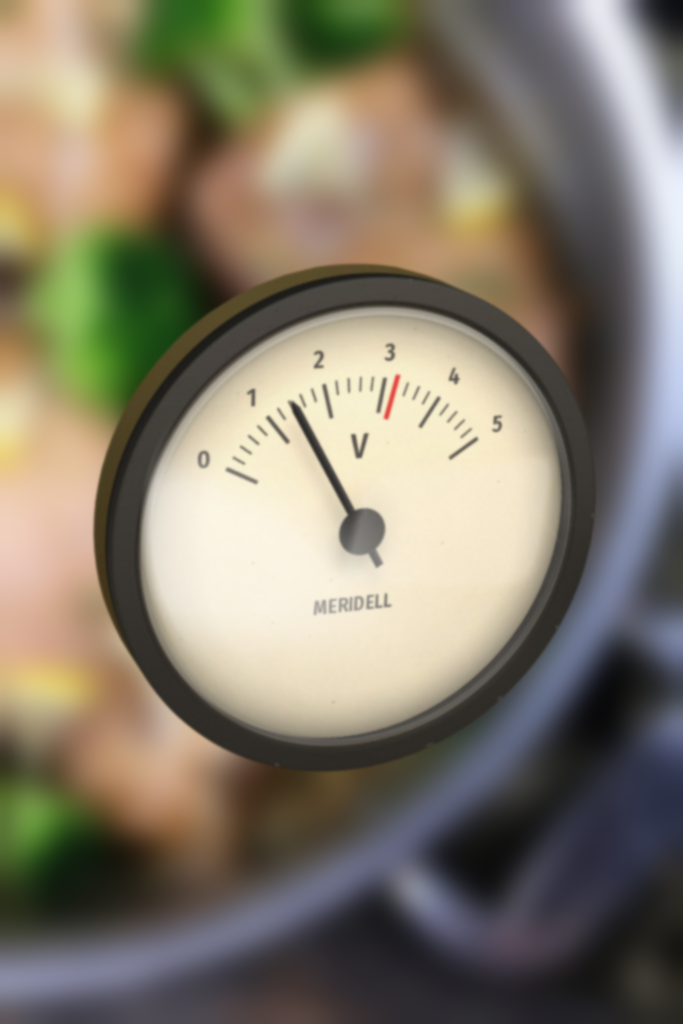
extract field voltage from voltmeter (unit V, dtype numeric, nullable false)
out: 1.4 V
